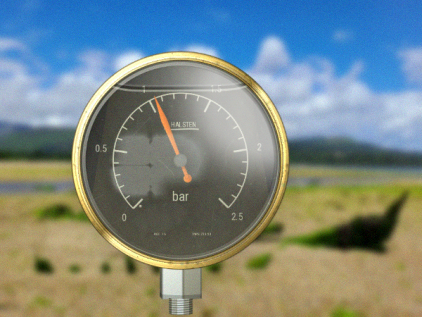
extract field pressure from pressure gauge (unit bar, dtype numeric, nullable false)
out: 1.05 bar
